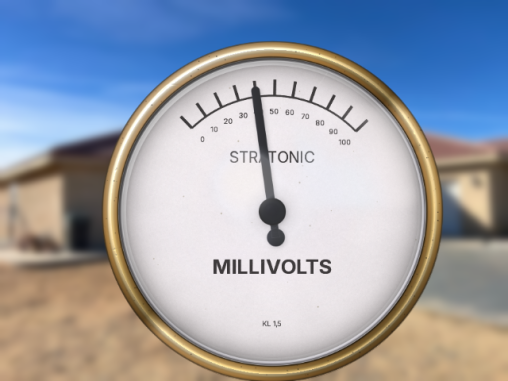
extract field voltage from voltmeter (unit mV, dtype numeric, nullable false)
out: 40 mV
